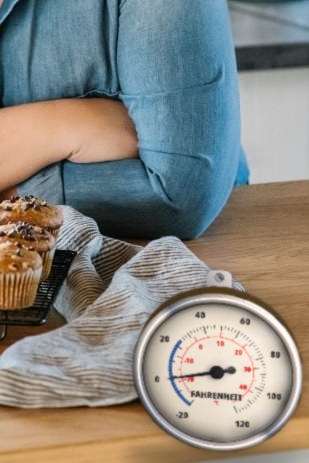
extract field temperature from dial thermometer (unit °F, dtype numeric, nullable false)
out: 0 °F
